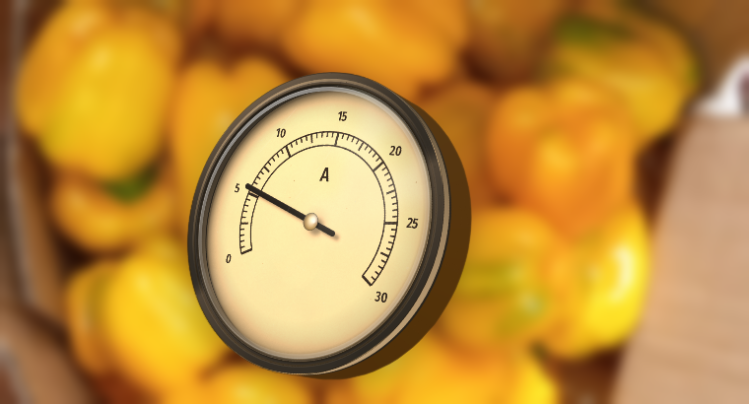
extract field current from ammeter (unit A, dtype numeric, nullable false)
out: 5.5 A
